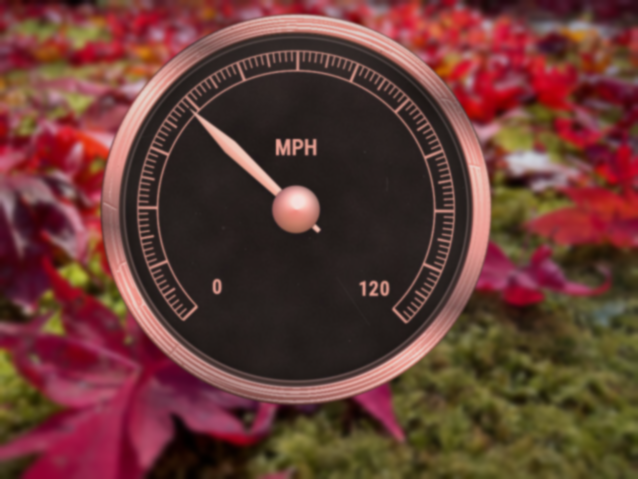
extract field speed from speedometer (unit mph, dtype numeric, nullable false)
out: 39 mph
